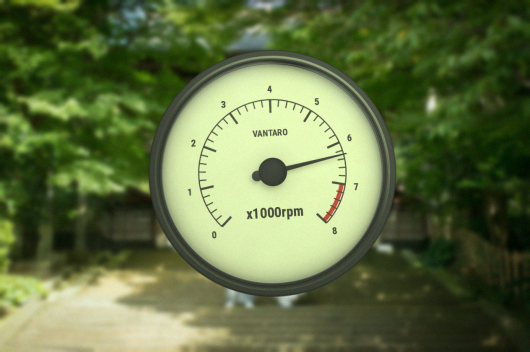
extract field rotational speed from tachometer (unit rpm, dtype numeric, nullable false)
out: 6300 rpm
